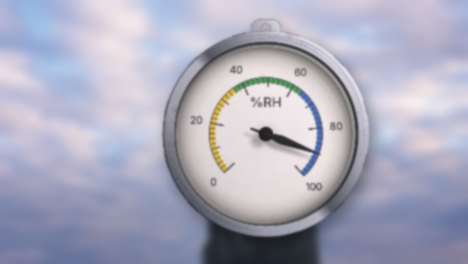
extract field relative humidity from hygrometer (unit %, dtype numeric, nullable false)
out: 90 %
